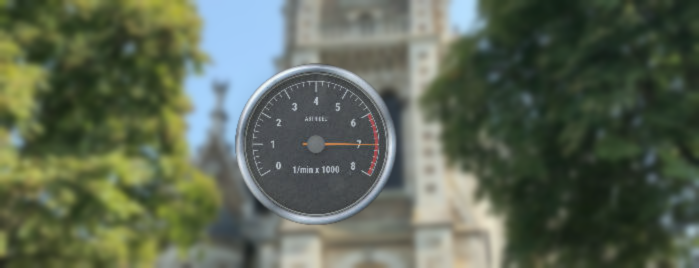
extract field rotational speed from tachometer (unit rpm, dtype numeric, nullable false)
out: 7000 rpm
